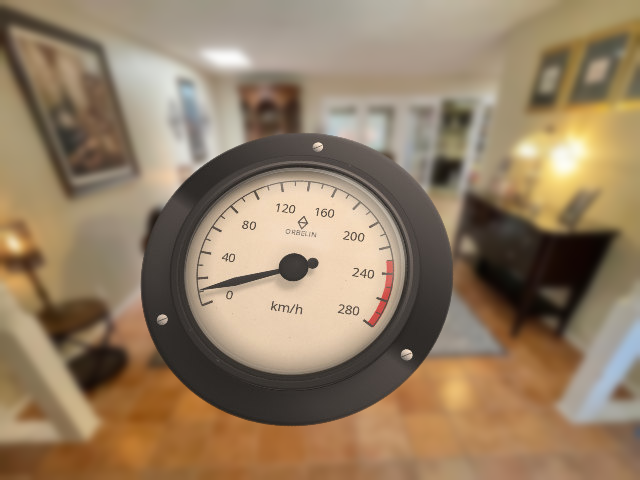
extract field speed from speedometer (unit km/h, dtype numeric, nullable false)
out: 10 km/h
